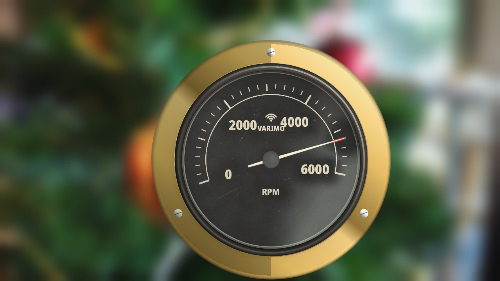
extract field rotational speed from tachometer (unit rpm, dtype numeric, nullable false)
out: 5200 rpm
